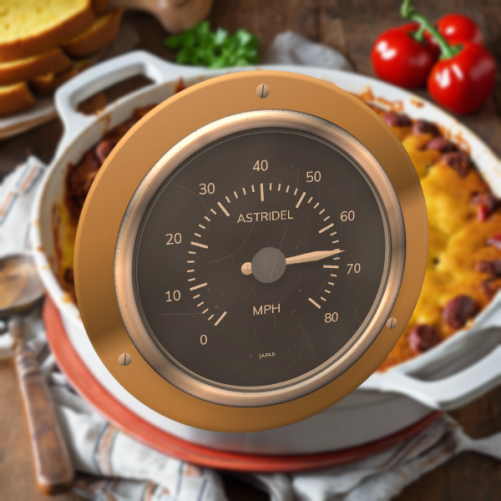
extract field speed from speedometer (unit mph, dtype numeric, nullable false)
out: 66 mph
